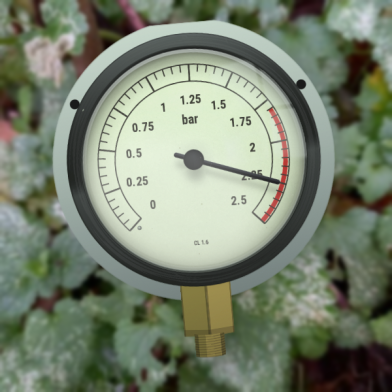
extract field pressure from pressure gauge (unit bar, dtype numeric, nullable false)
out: 2.25 bar
